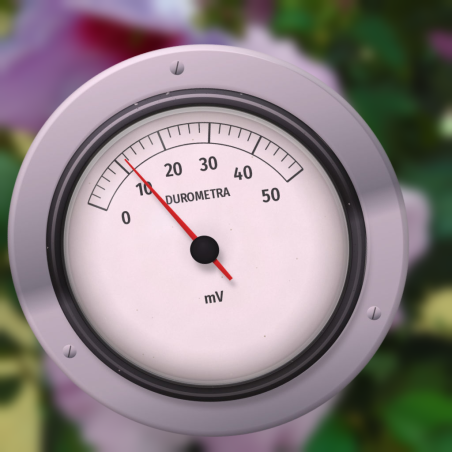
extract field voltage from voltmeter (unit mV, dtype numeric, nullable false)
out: 12 mV
